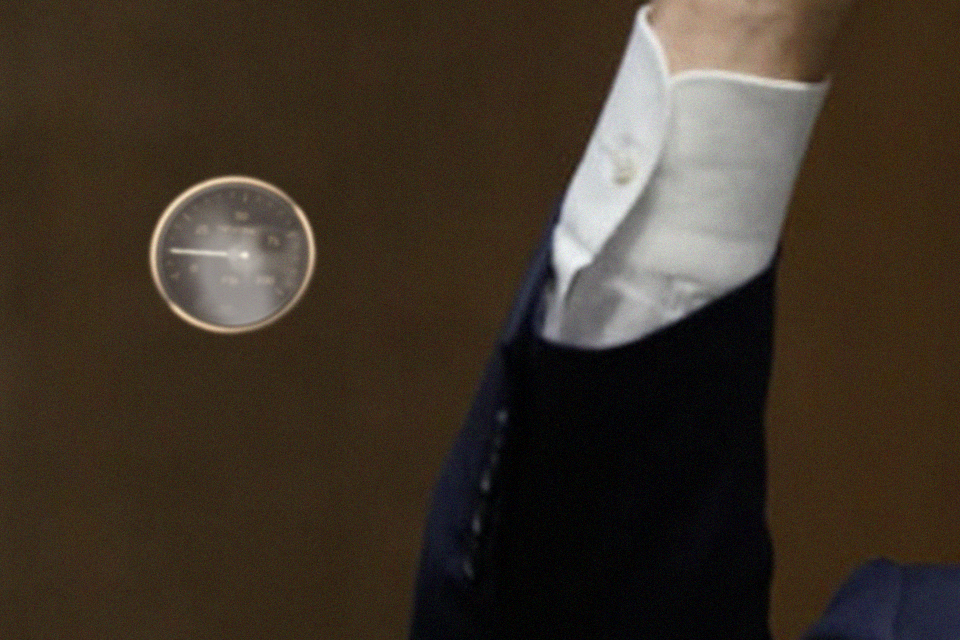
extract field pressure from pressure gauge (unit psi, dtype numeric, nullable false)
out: 10 psi
